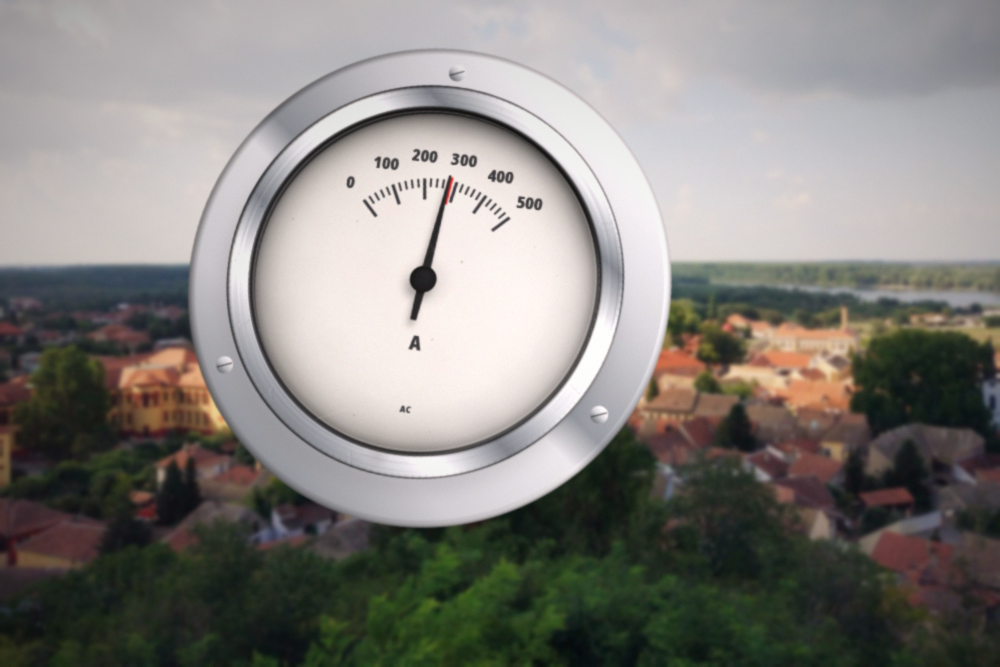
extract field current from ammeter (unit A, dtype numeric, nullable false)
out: 280 A
